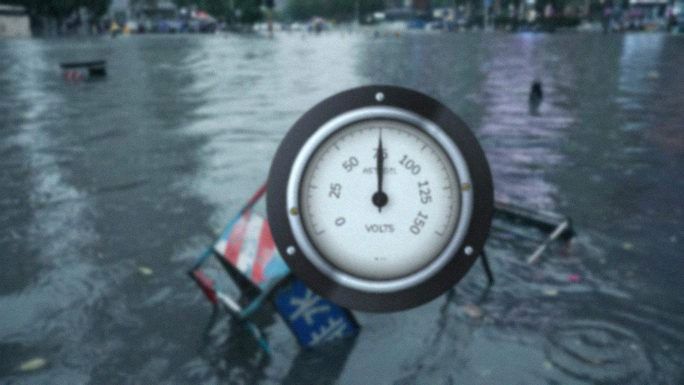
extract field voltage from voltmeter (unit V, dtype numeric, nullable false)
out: 75 V
